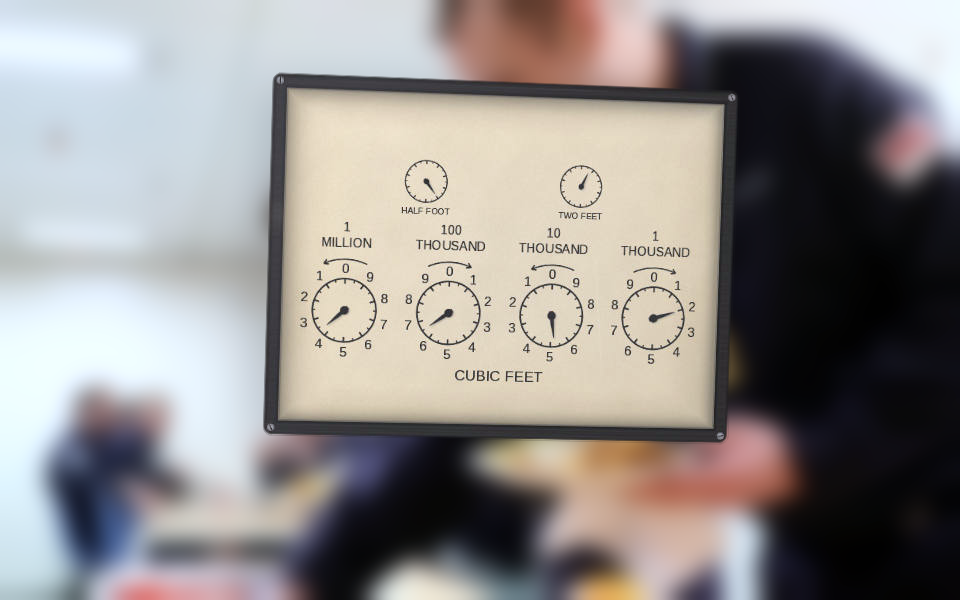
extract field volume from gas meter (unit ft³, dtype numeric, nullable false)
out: 365200 ft³
